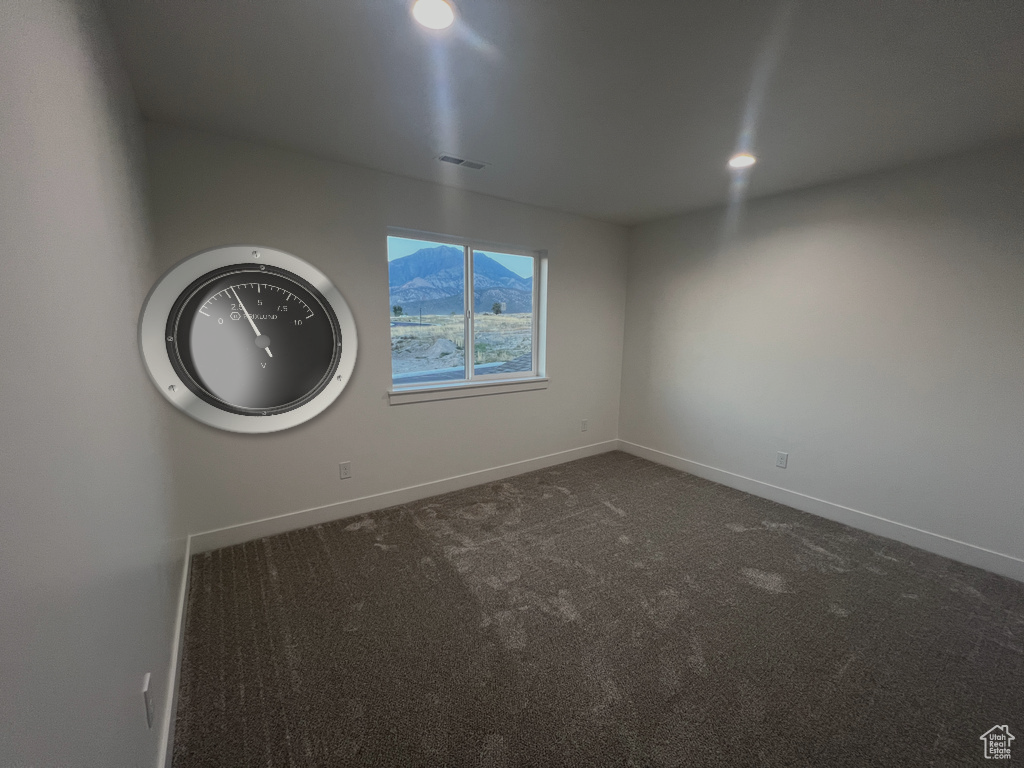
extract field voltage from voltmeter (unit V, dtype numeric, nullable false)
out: 3 V
